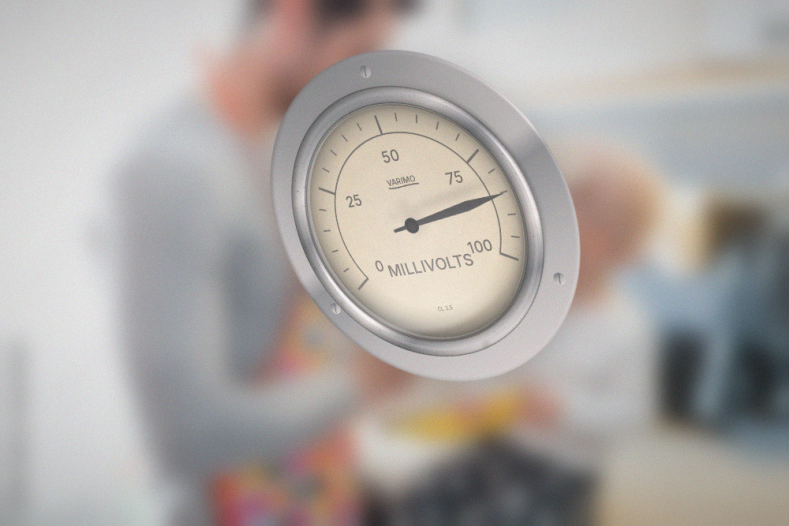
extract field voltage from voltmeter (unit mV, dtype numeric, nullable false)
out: 85 mV
